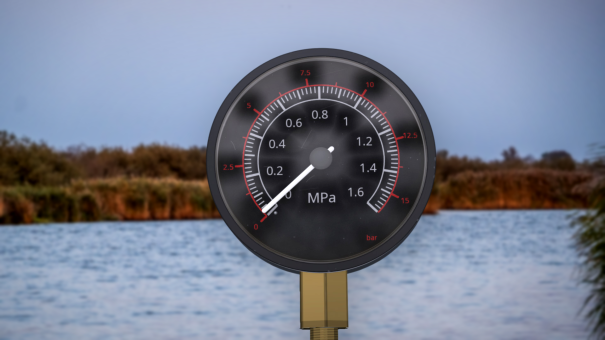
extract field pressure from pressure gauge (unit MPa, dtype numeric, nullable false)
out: 0.02 MPa
